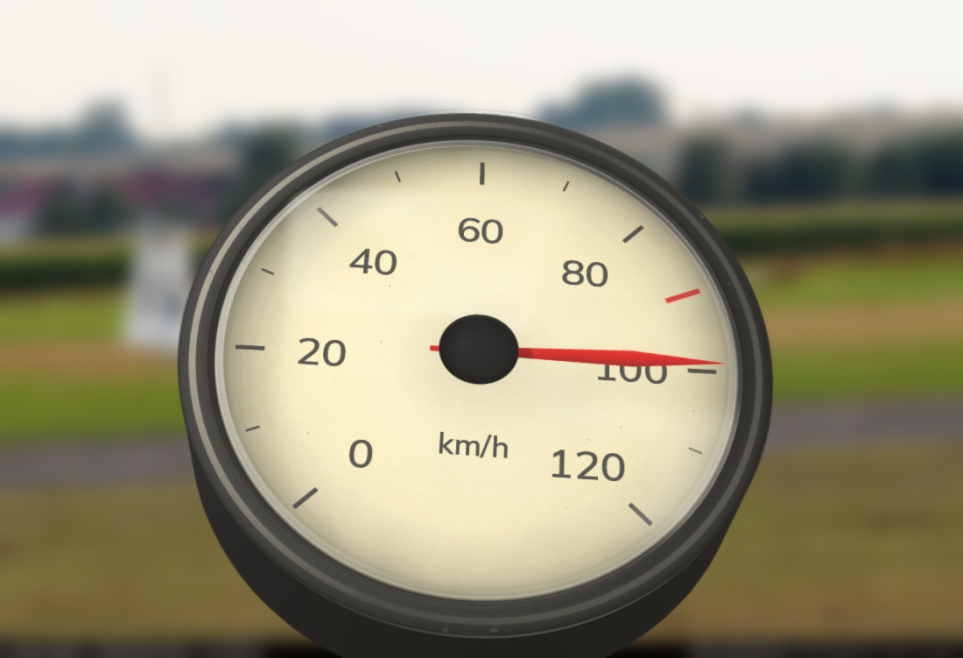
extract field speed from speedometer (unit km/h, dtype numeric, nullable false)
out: 100 km/h
